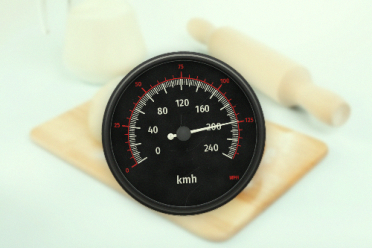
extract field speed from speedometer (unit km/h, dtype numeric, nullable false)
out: 200 km/h
